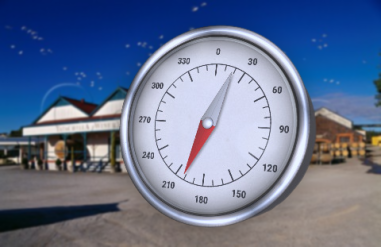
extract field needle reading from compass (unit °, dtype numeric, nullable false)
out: 200 °
